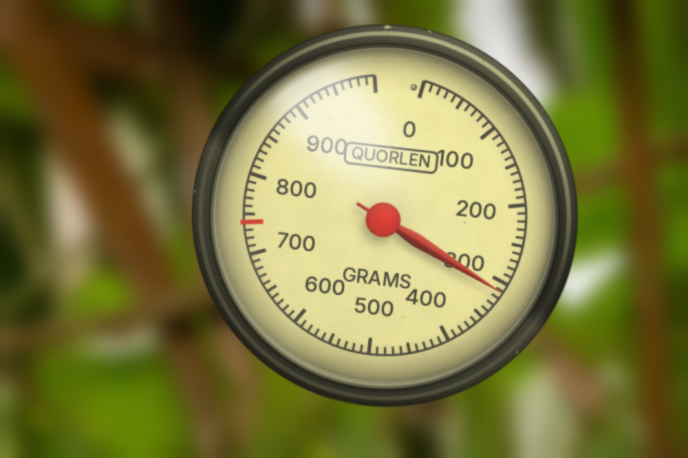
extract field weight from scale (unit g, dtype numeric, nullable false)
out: 310 g
